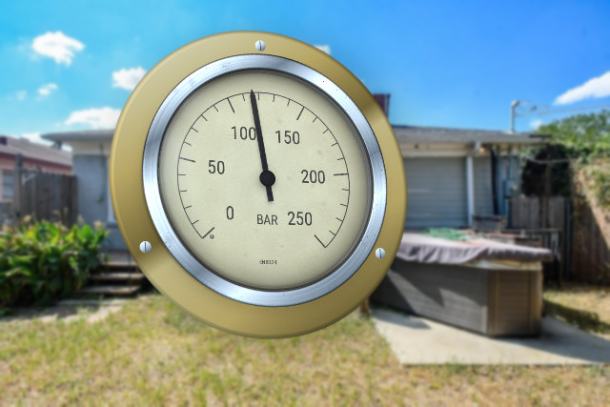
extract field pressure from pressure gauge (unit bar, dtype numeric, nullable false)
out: 115 bar
